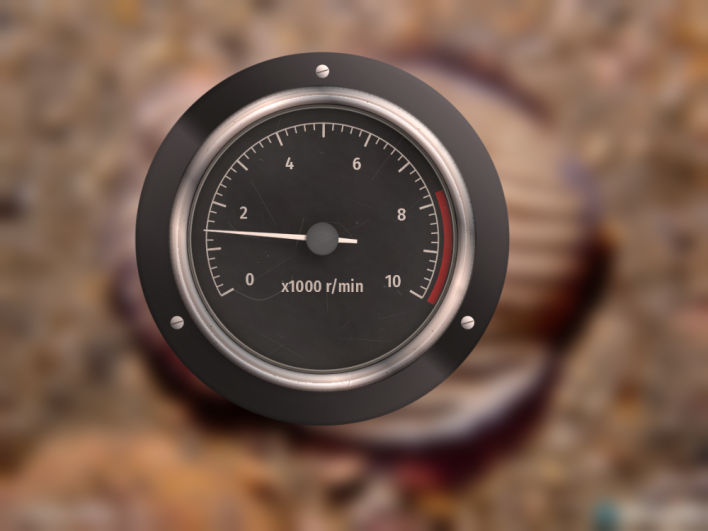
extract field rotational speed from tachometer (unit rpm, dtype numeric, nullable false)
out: 1400 rpm
